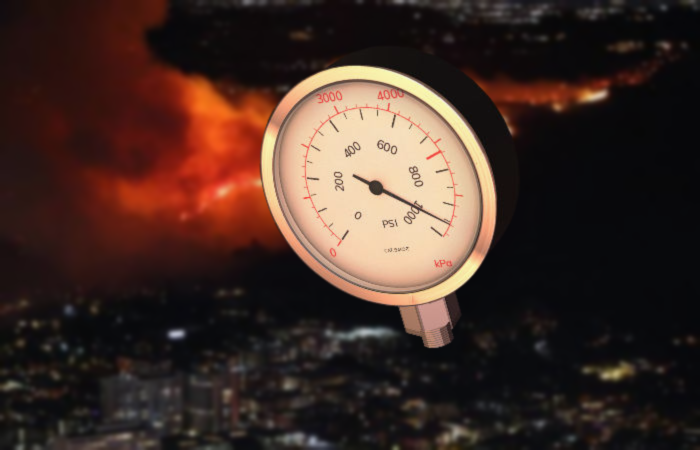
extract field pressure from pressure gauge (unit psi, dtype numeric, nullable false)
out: 950 psi
